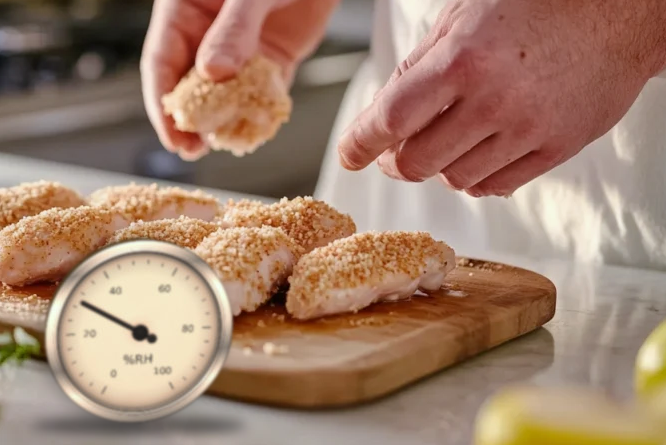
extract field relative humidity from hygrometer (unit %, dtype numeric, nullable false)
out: 30 %
